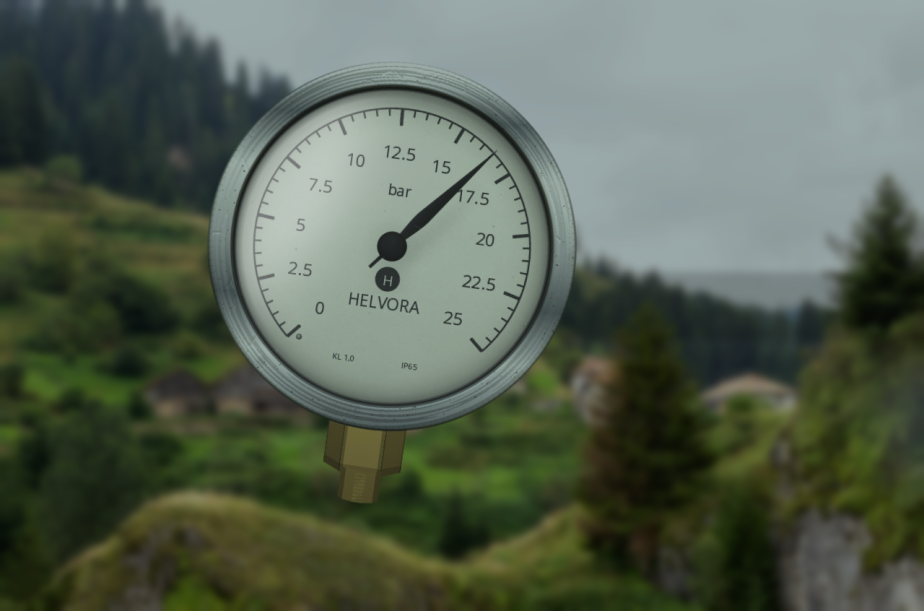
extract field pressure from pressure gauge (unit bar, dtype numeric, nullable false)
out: 16.5 bar
